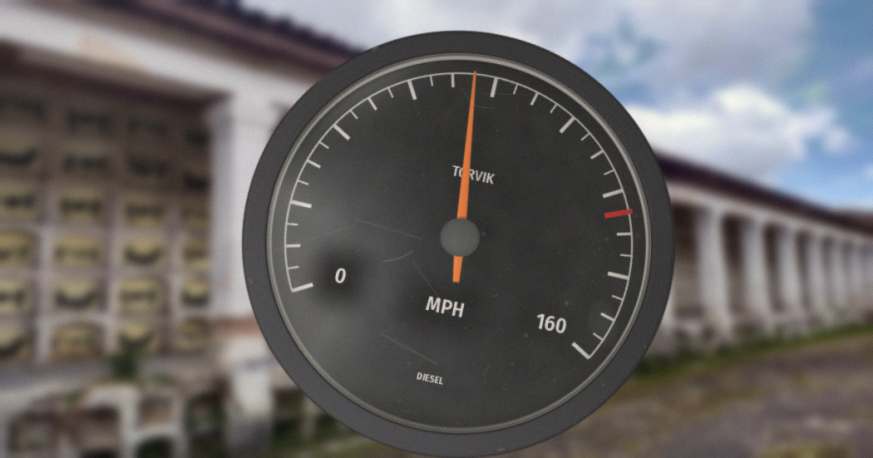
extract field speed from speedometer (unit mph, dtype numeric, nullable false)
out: 75 mph
